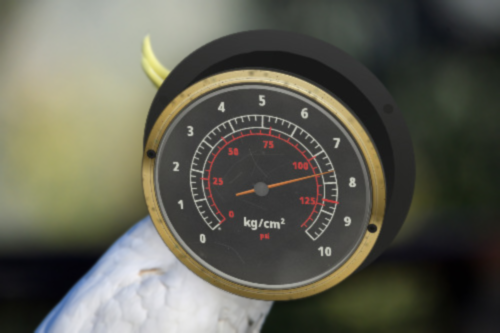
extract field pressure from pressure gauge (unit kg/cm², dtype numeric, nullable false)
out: 7.6 kg/cm²
